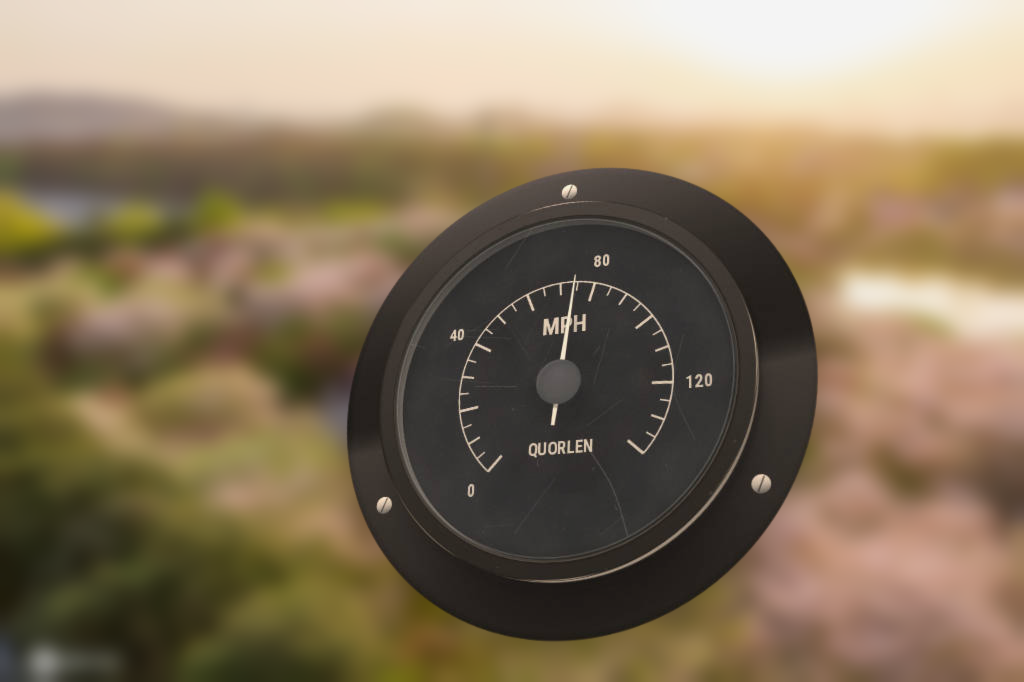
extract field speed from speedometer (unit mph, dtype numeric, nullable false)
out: 75 mph
